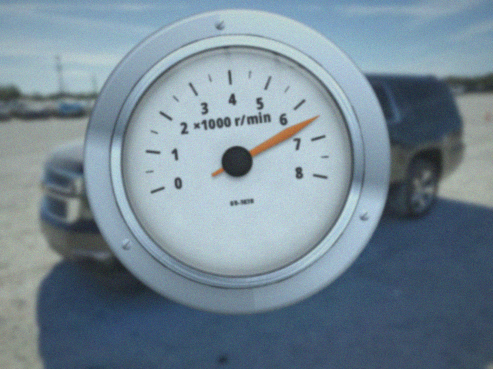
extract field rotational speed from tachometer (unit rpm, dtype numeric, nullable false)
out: 6500 rpm
